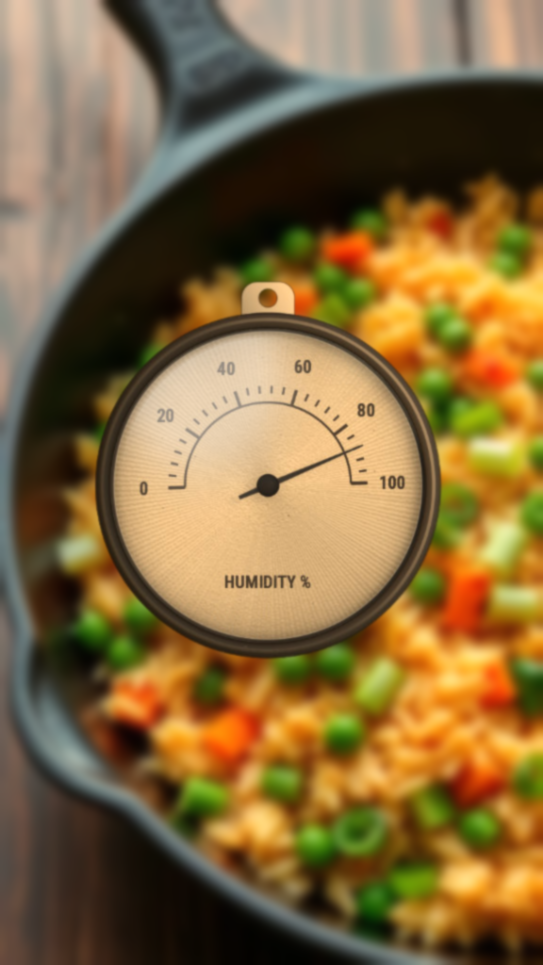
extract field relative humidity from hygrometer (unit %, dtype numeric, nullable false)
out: 88 %
